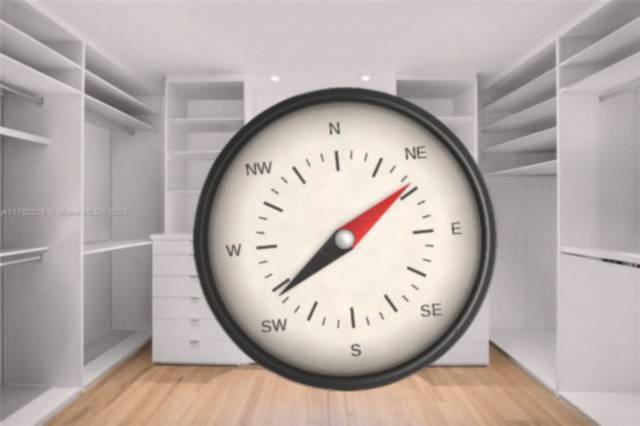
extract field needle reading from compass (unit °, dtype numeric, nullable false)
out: 55 °
